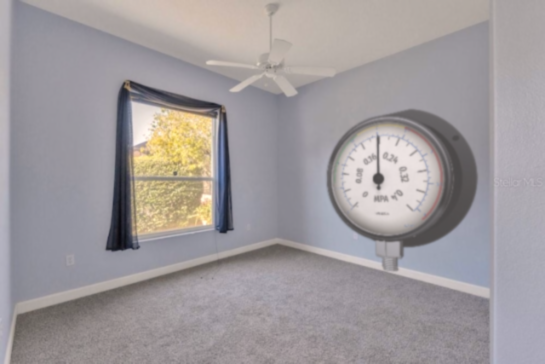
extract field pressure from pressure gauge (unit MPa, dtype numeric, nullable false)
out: 0.2 MPa
